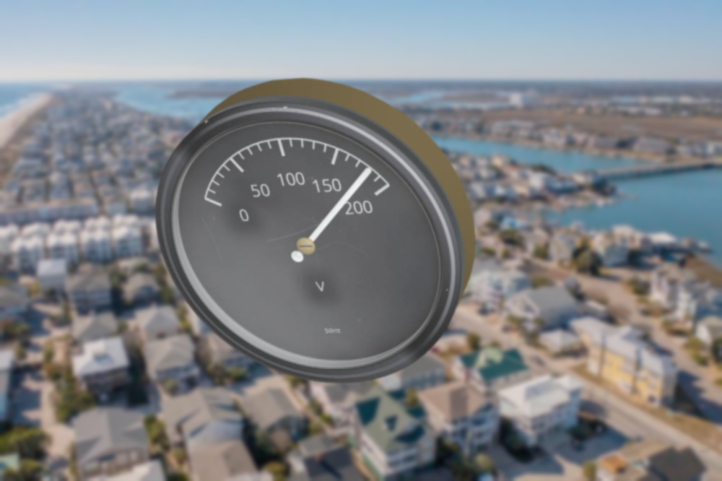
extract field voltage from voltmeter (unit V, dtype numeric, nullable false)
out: 180 V
